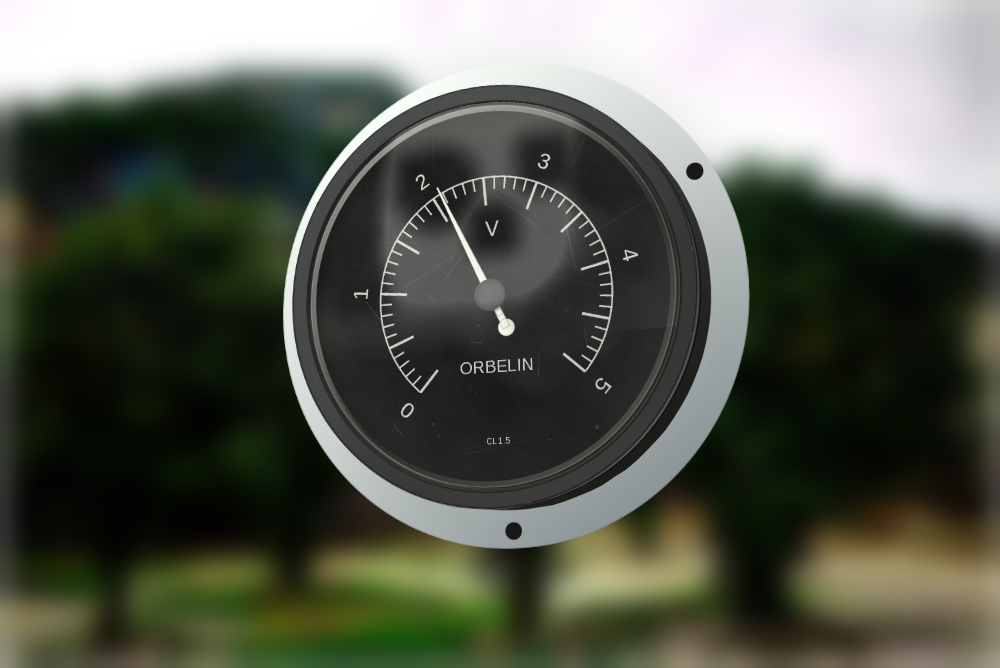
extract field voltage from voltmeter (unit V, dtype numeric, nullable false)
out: 2.1 V
